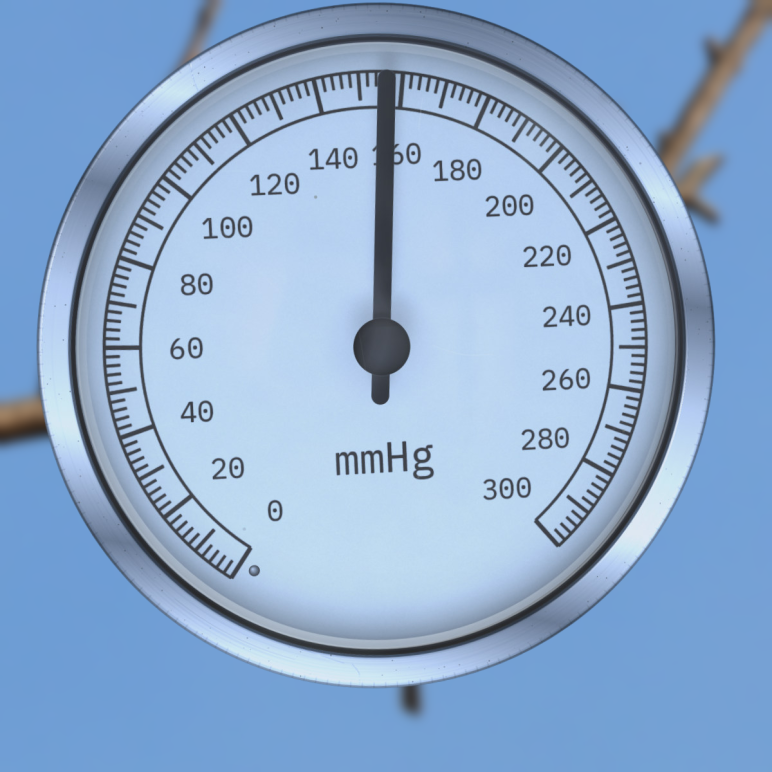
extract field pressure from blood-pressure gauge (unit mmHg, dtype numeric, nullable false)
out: 156 mmHg
